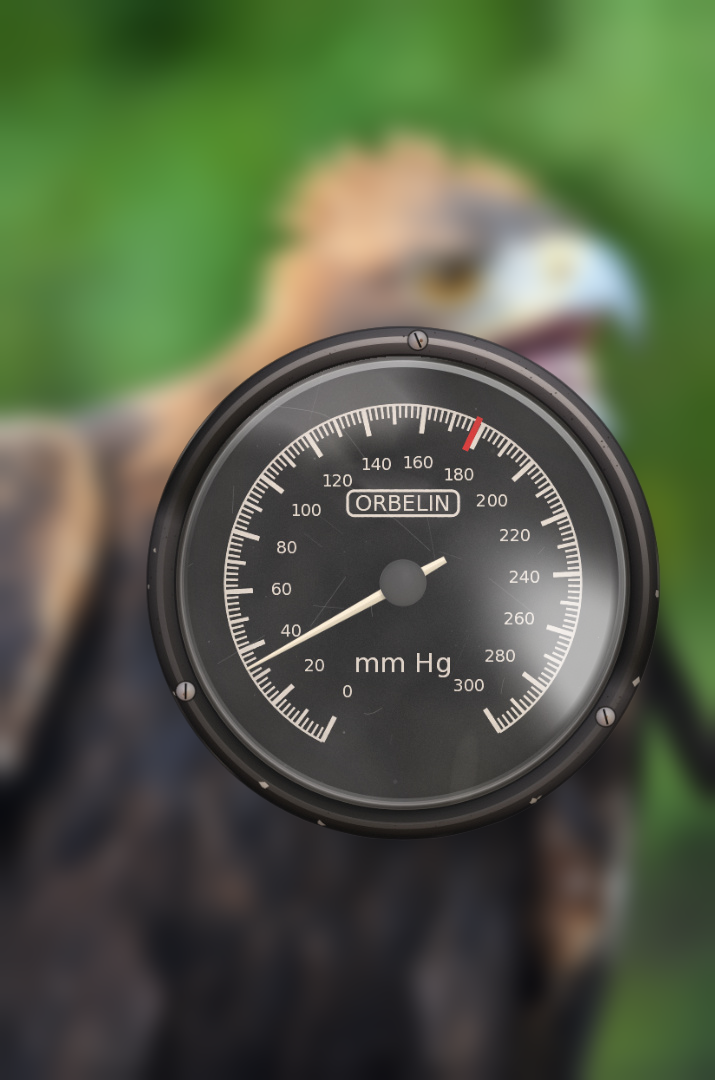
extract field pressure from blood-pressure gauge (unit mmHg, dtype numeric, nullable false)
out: 34 mmHg
